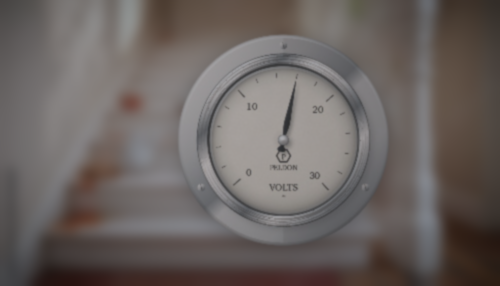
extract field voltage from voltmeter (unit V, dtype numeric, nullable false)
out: 16 V
